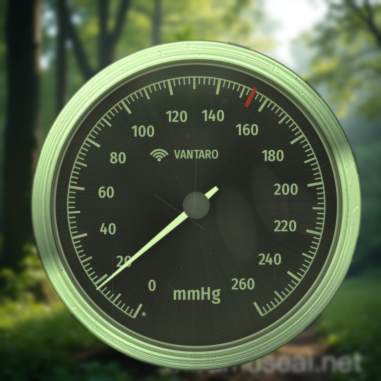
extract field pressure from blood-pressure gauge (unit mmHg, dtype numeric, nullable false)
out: 18 mmHg
